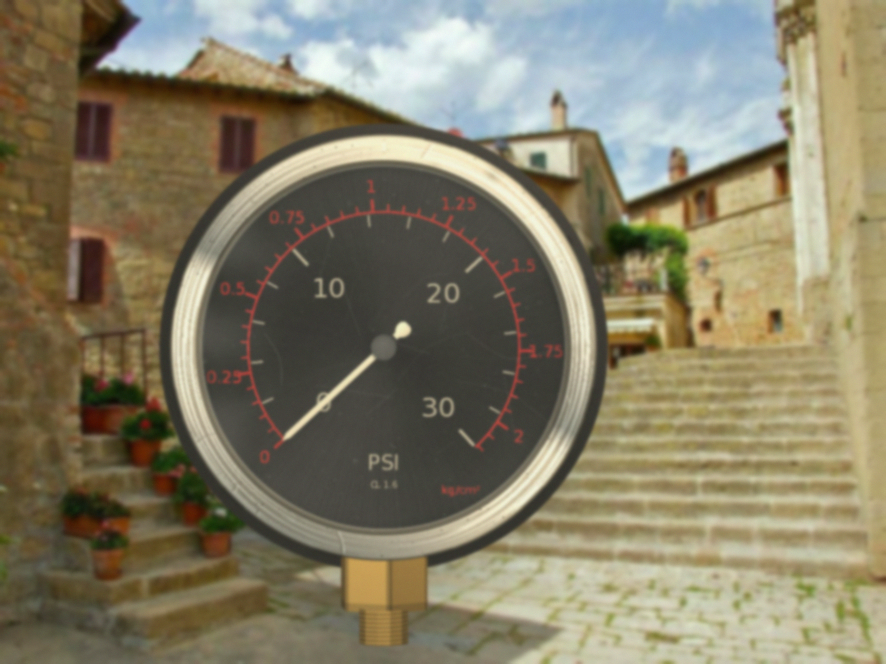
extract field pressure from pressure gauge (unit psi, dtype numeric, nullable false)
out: 0 psi
